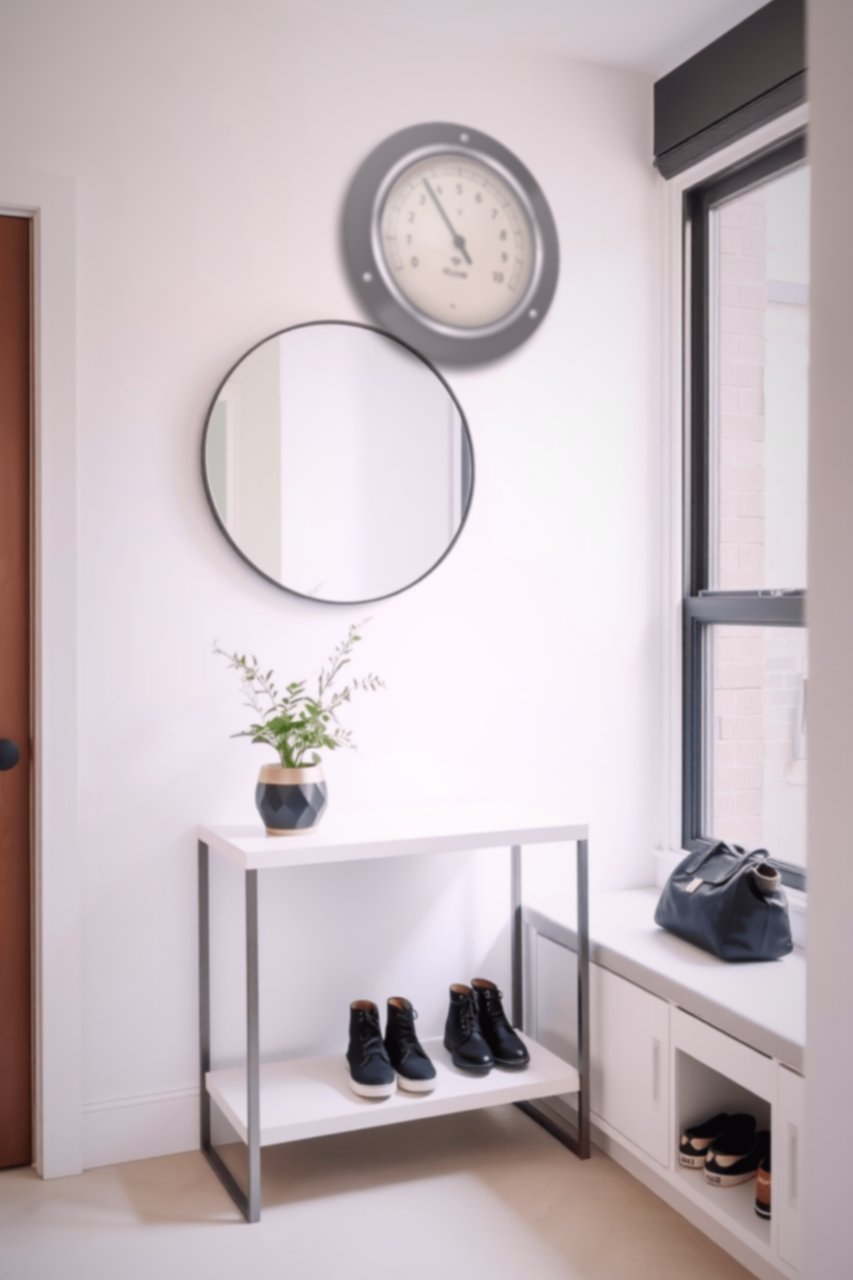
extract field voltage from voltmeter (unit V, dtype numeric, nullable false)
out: 3.5 V
